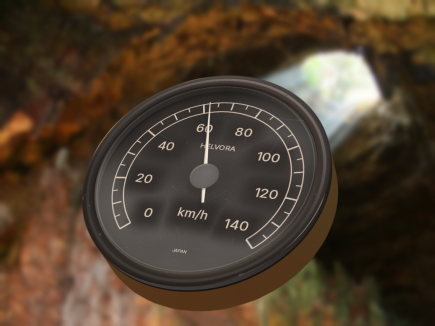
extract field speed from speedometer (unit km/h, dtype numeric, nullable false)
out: 62.5 km/h
